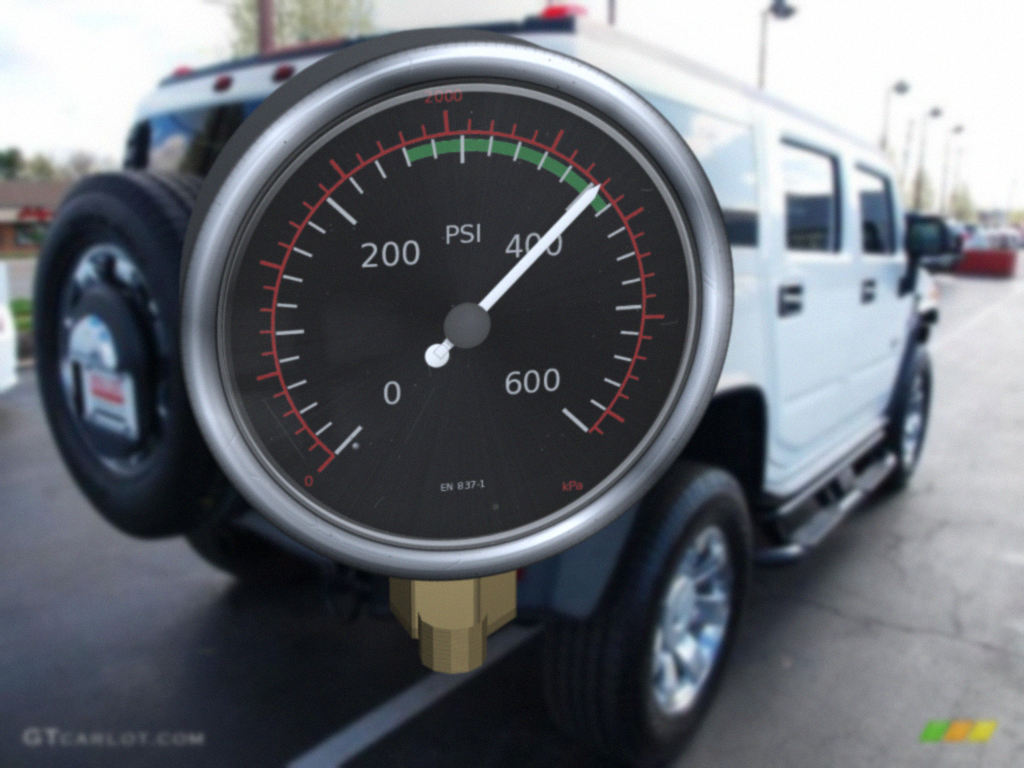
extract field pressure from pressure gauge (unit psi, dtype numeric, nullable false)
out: 400 psi
